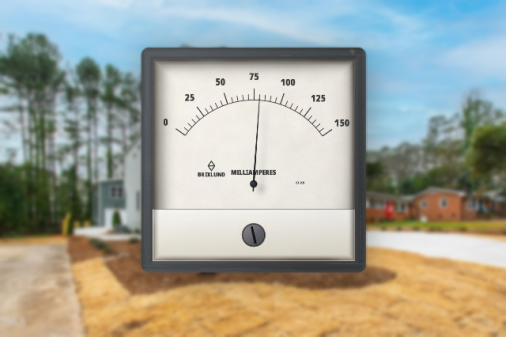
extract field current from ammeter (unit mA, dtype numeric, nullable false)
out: 80 mA
